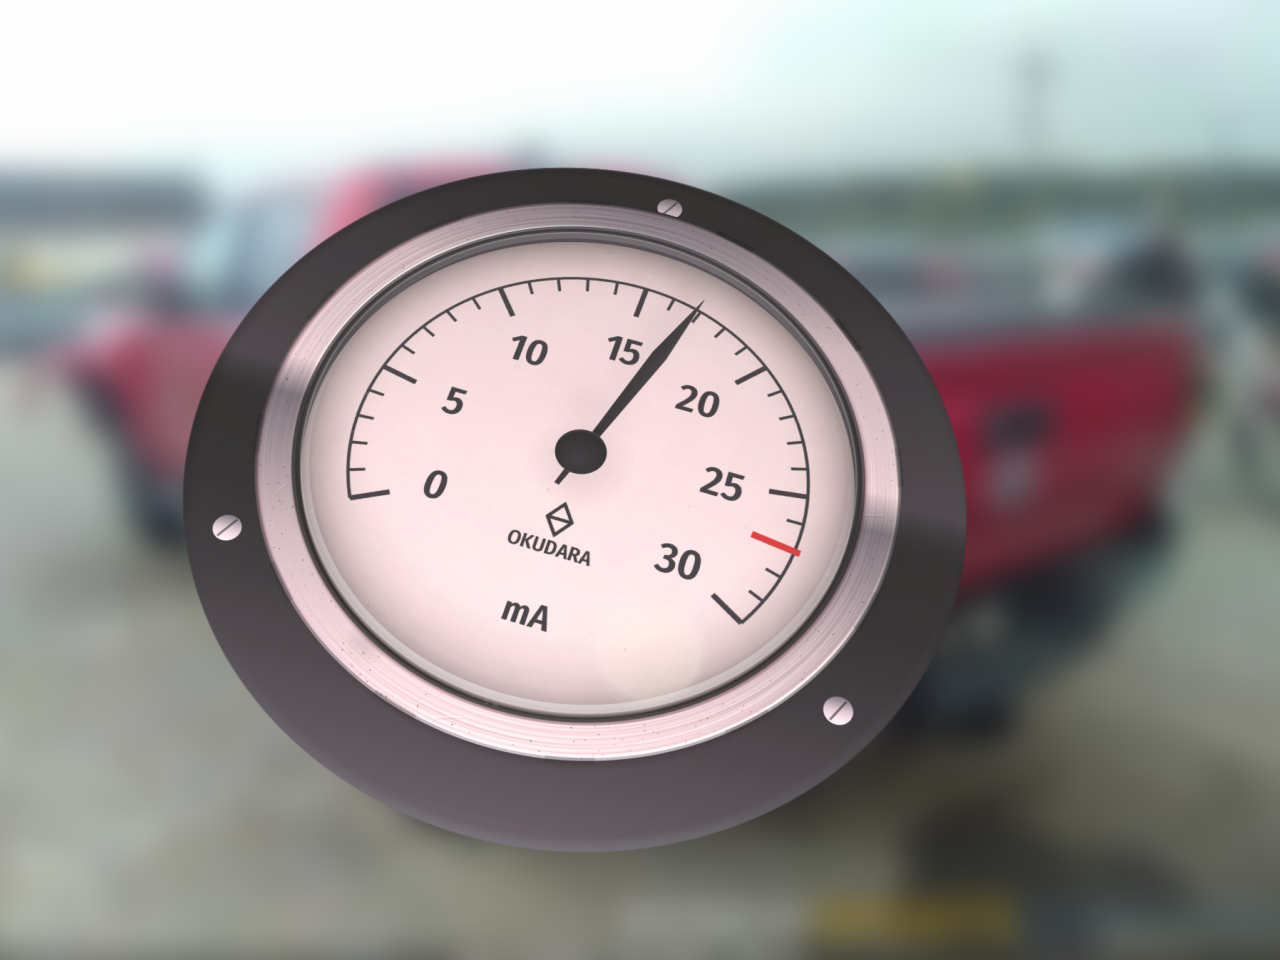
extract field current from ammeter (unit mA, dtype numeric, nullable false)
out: 17 mA
